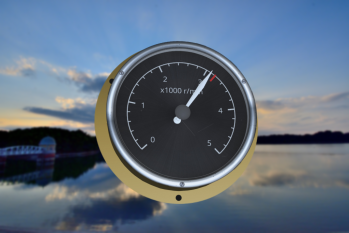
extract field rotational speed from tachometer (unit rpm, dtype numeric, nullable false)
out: 3100 rpm
